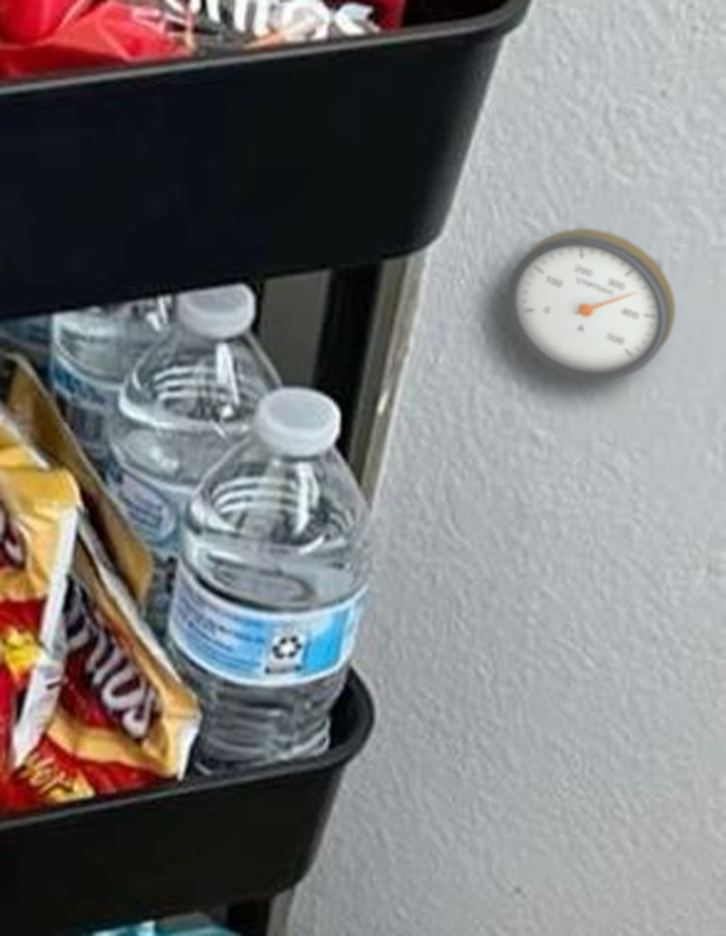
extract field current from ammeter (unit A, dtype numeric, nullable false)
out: 340 A
